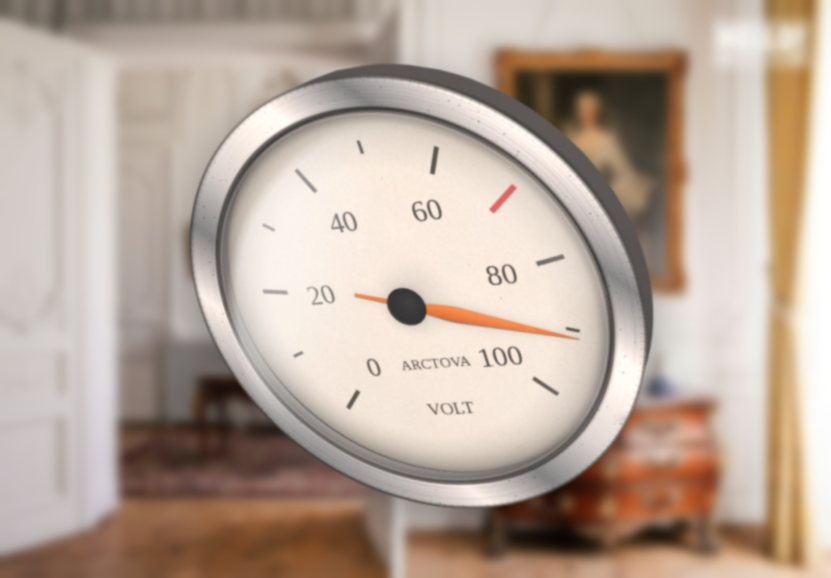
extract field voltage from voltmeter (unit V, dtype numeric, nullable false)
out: 90 V
